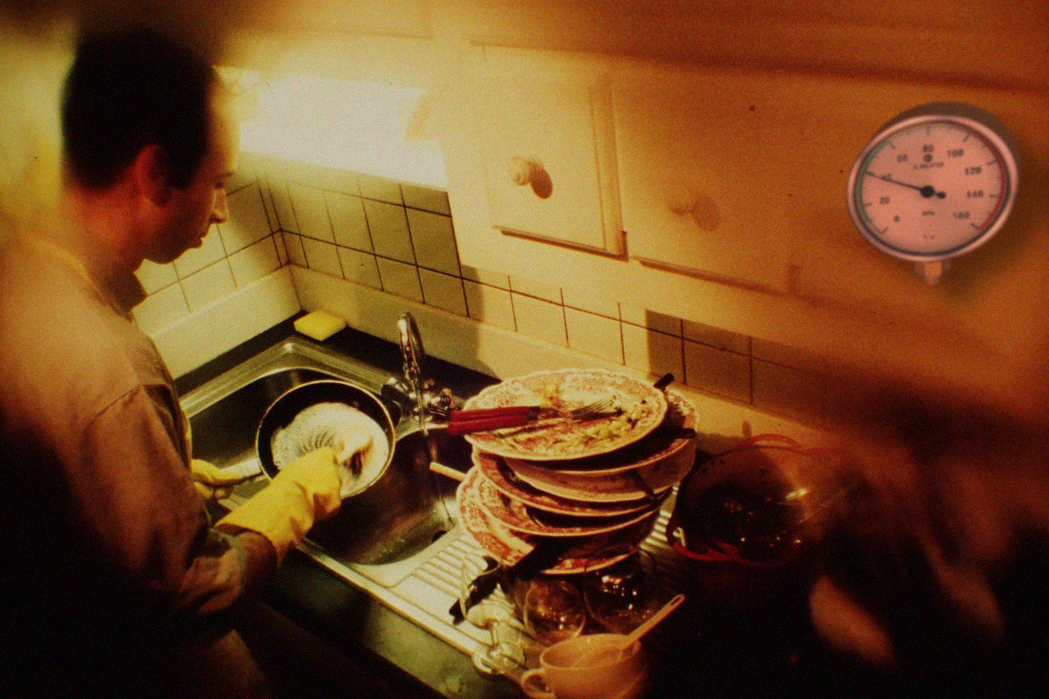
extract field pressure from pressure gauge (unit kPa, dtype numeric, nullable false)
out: 40 kPa
